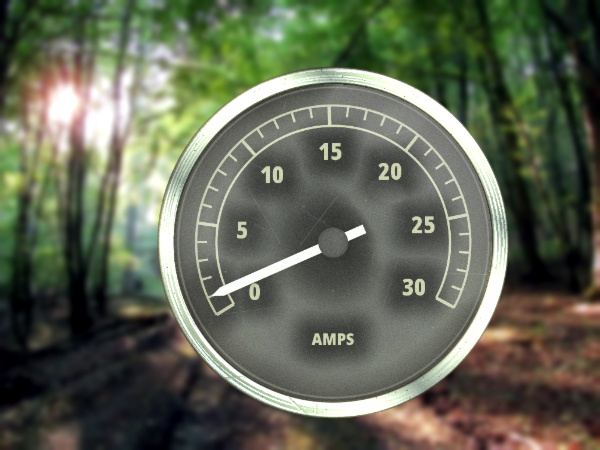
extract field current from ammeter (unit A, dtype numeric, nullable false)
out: 1 A
